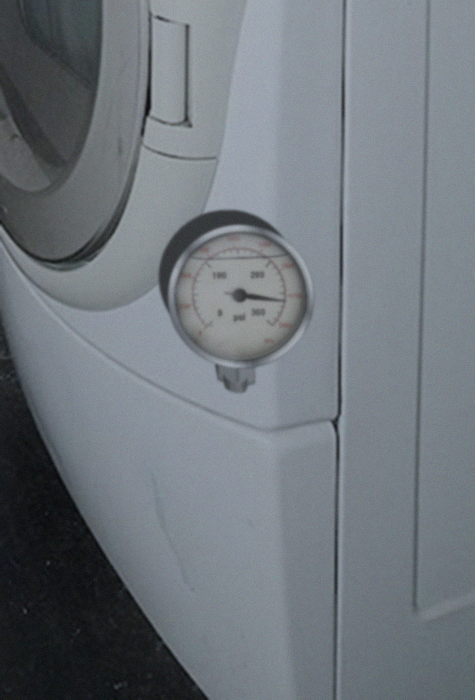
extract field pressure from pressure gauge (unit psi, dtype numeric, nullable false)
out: 260 psi
